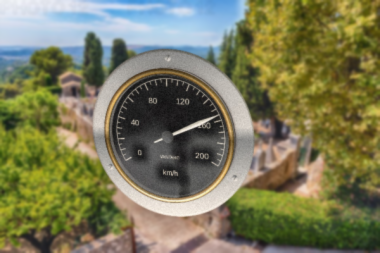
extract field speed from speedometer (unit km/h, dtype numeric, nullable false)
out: 155 km/h
